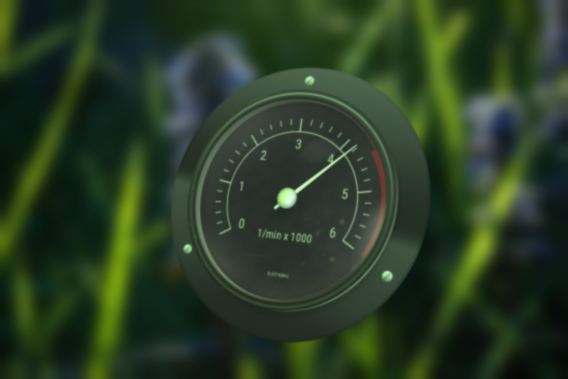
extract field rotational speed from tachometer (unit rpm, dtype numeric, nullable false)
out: 4200 rpm
